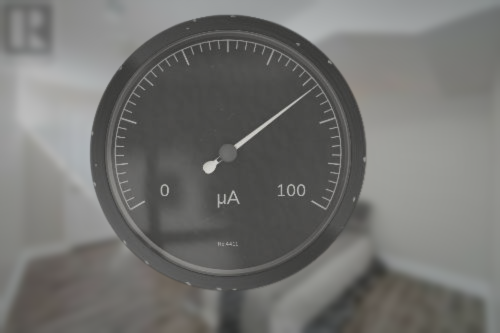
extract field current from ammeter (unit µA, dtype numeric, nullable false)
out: 72 µA
